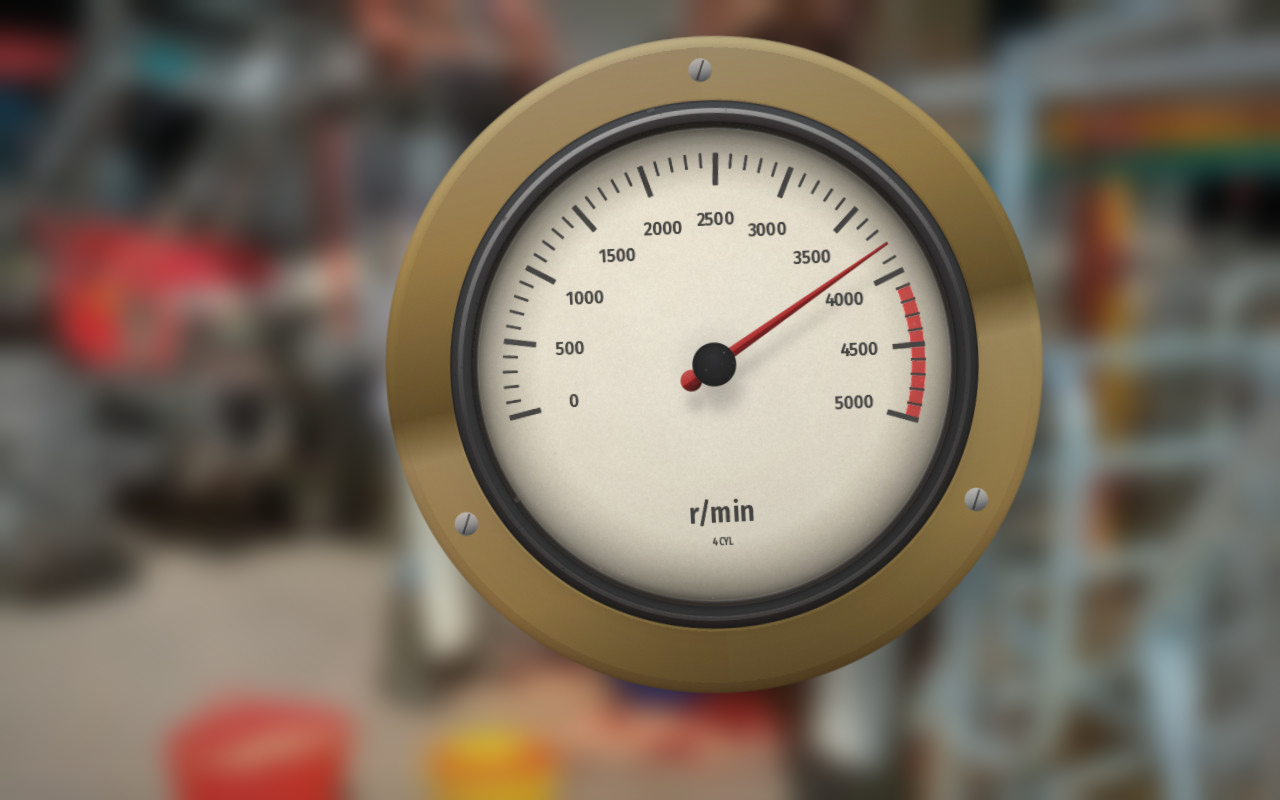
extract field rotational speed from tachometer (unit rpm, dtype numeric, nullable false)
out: 3800 rpm
